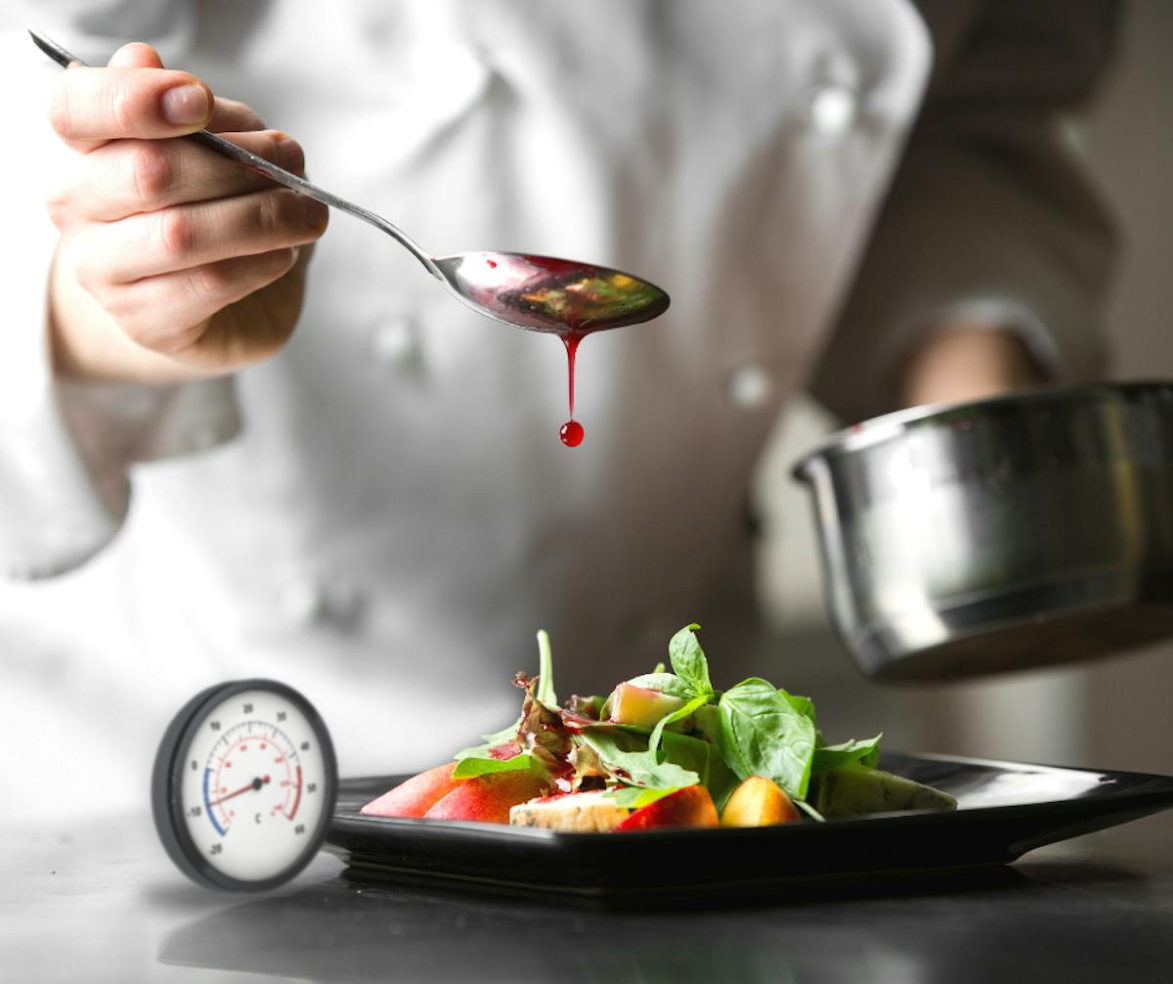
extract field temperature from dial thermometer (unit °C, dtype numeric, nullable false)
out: -10 °C
